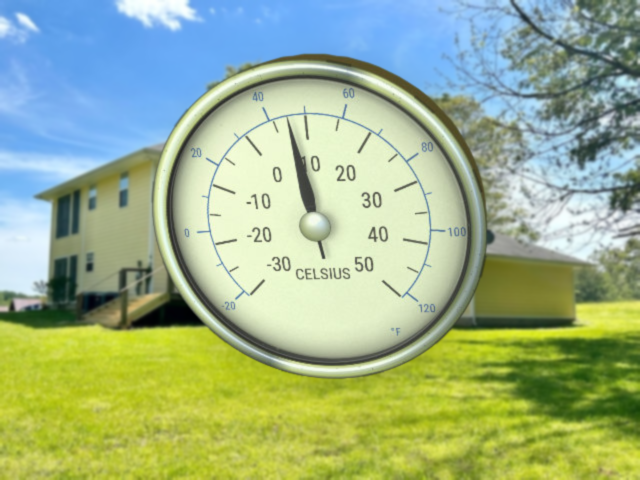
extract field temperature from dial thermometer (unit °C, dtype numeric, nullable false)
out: 7.5 °C
